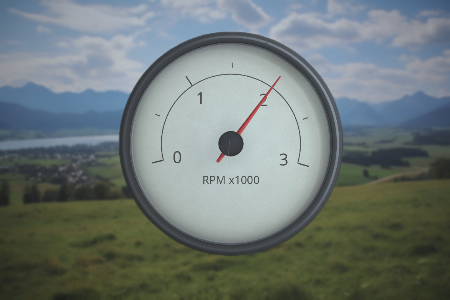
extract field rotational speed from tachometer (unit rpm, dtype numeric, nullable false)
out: 2000 rpm
